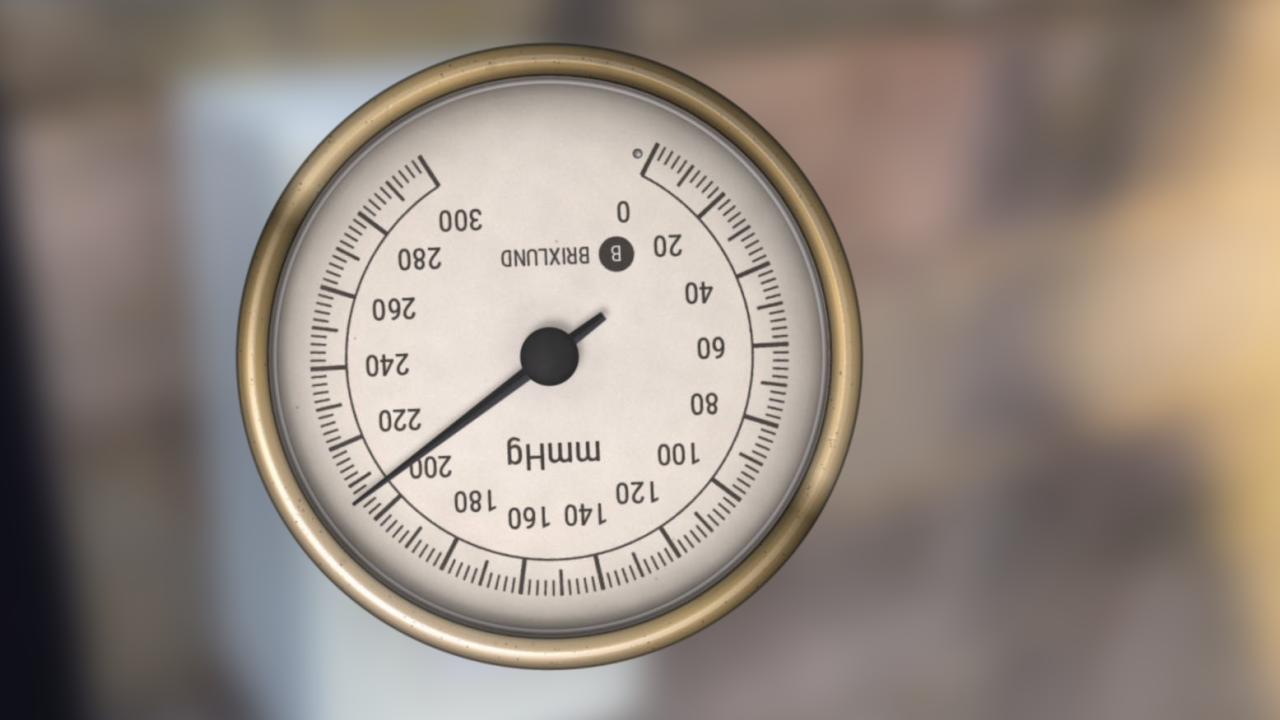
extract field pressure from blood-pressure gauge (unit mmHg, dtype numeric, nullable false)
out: 206 mmHg
